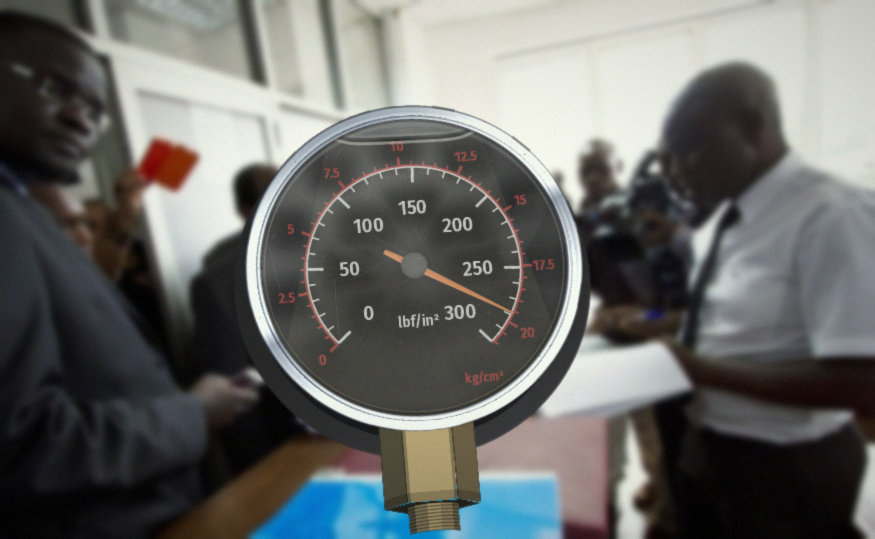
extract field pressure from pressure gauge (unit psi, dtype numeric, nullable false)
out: 280 psi
